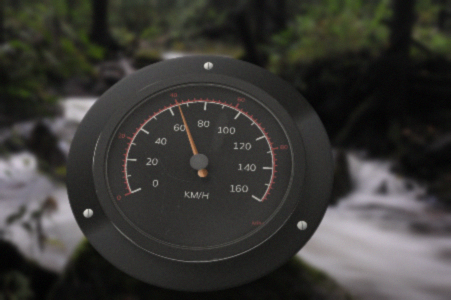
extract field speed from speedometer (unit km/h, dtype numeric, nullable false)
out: 65 km/h
